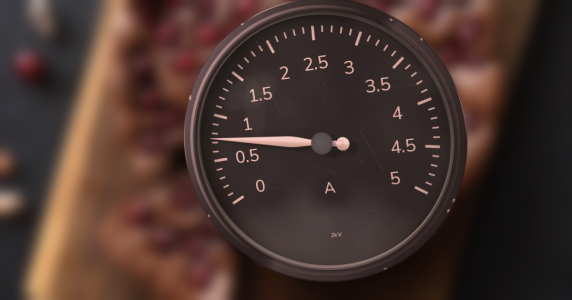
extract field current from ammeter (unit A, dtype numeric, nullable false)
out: 0.75 A
